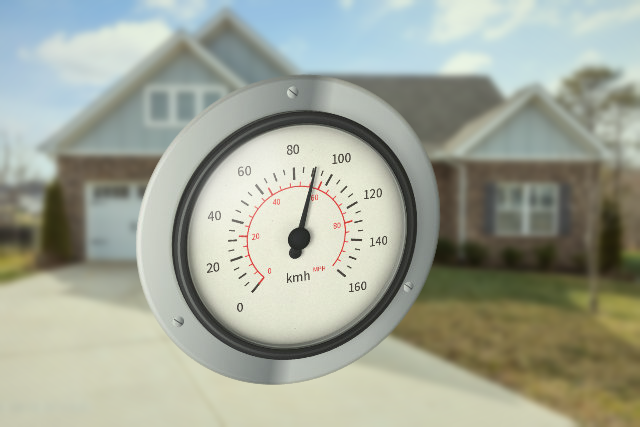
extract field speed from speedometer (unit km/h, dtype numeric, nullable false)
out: 90 km/h
